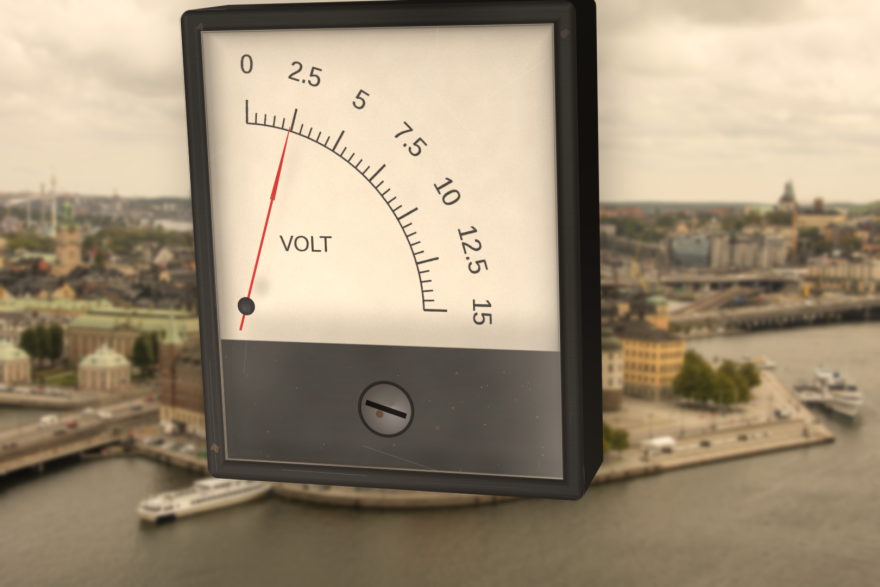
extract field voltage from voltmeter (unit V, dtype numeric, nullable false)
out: 2.5 V
